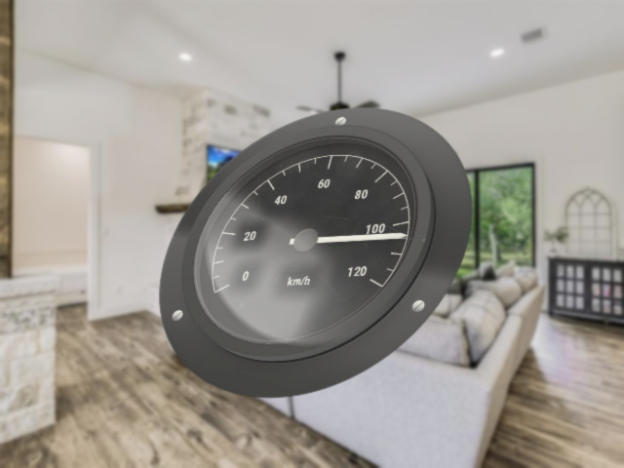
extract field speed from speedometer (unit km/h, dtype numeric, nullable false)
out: 105 km/h
